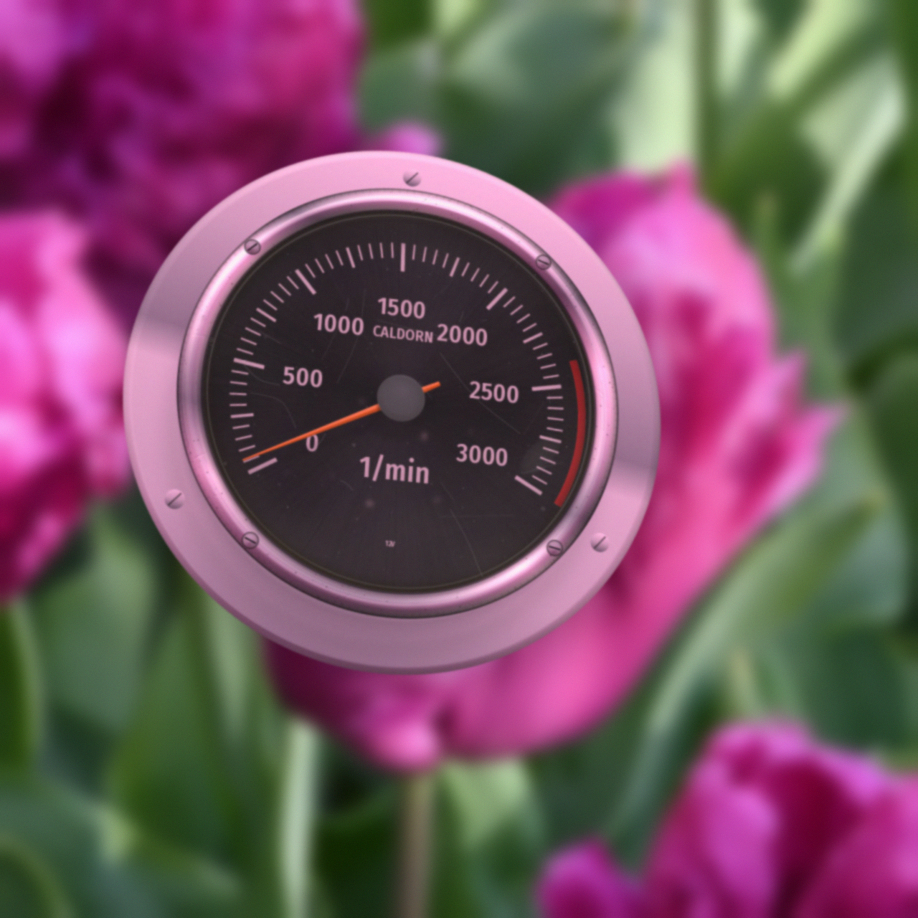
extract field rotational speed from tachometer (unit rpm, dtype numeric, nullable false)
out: 50 rpm
